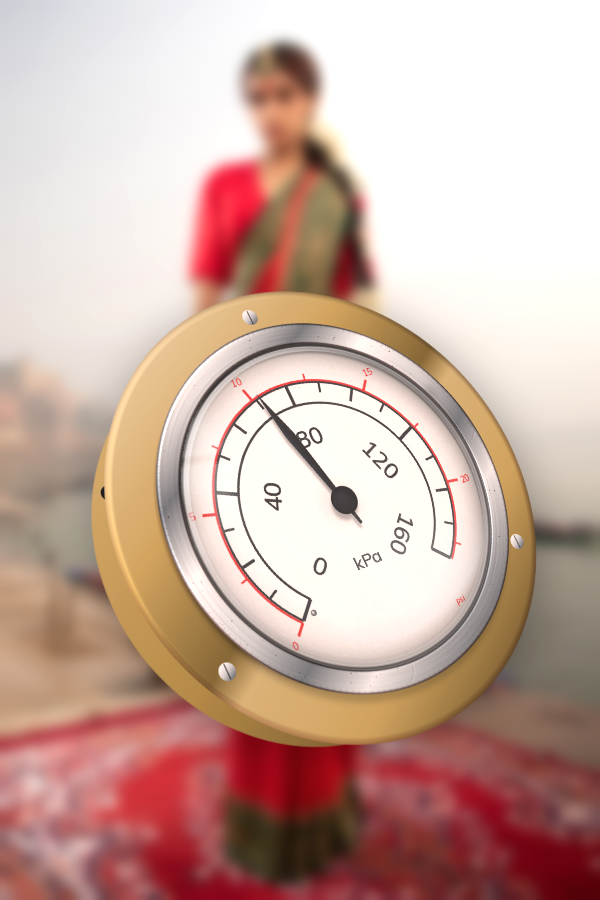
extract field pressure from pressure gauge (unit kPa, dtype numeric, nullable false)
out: 70 kPa
